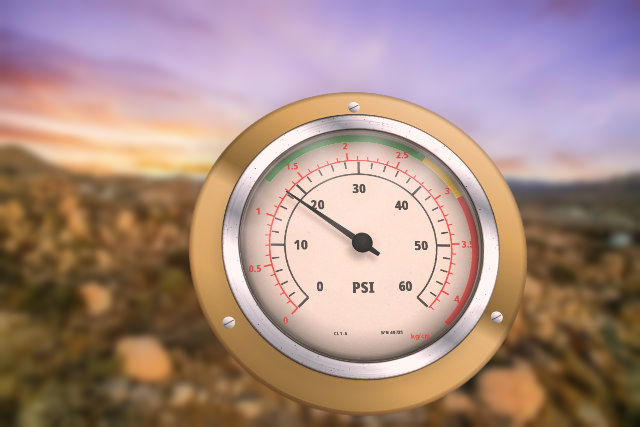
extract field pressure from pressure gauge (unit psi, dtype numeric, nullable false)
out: 18 psi
